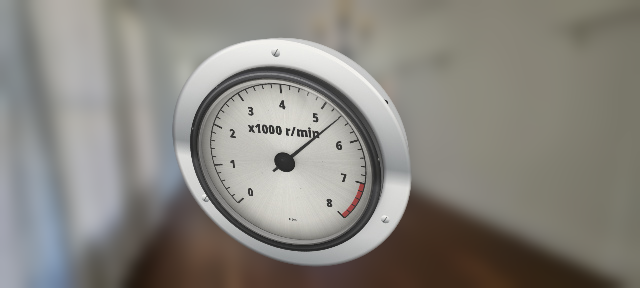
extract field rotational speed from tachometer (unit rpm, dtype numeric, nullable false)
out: 5400 rpm
